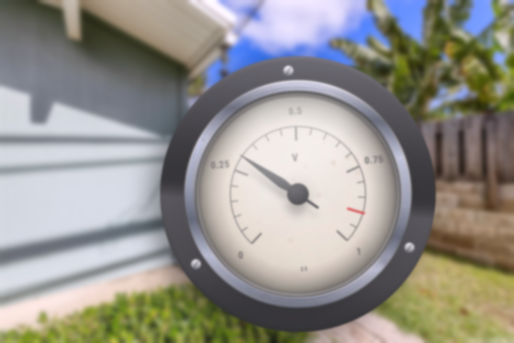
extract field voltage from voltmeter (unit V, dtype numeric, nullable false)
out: 0.3 V
